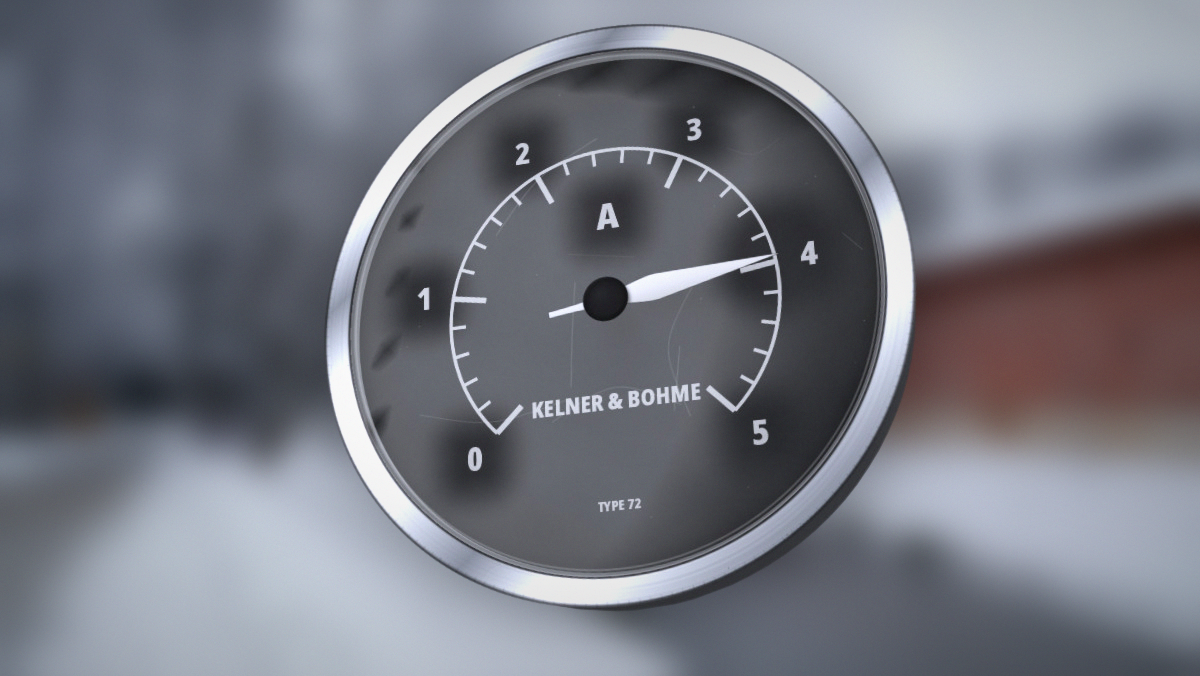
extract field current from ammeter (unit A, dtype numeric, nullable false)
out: 4 A
